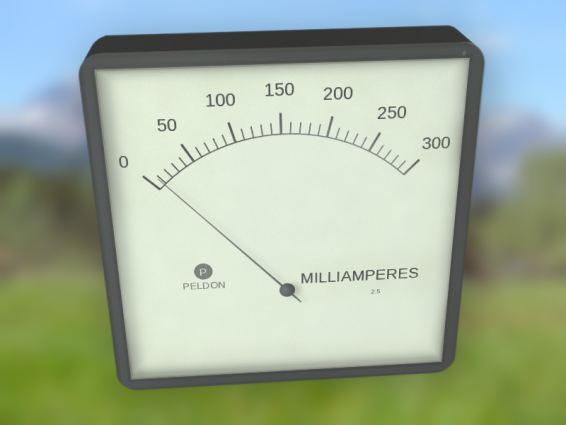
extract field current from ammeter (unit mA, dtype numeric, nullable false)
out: 10 mA
